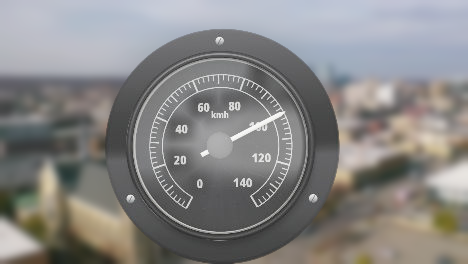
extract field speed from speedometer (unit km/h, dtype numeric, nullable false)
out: 100 km/h
